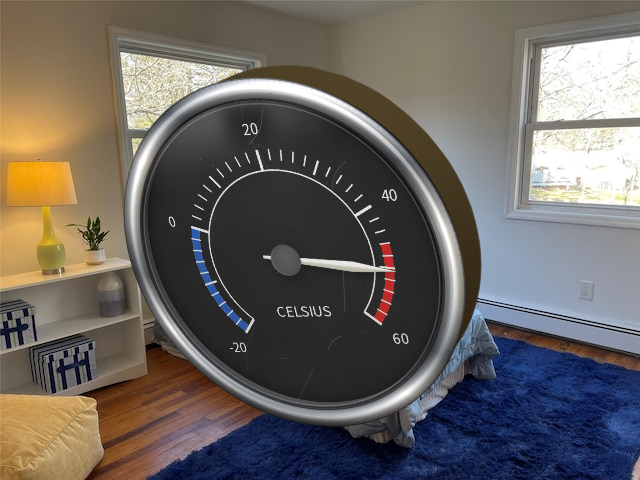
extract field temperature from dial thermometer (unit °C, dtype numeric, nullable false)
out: 50 °C
